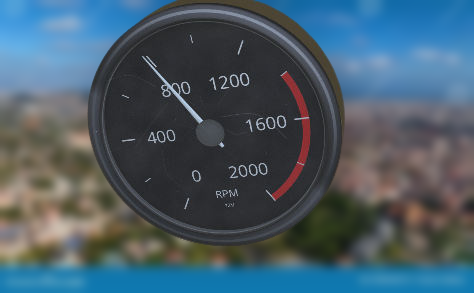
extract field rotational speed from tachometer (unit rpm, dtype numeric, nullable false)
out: 800 rpm
